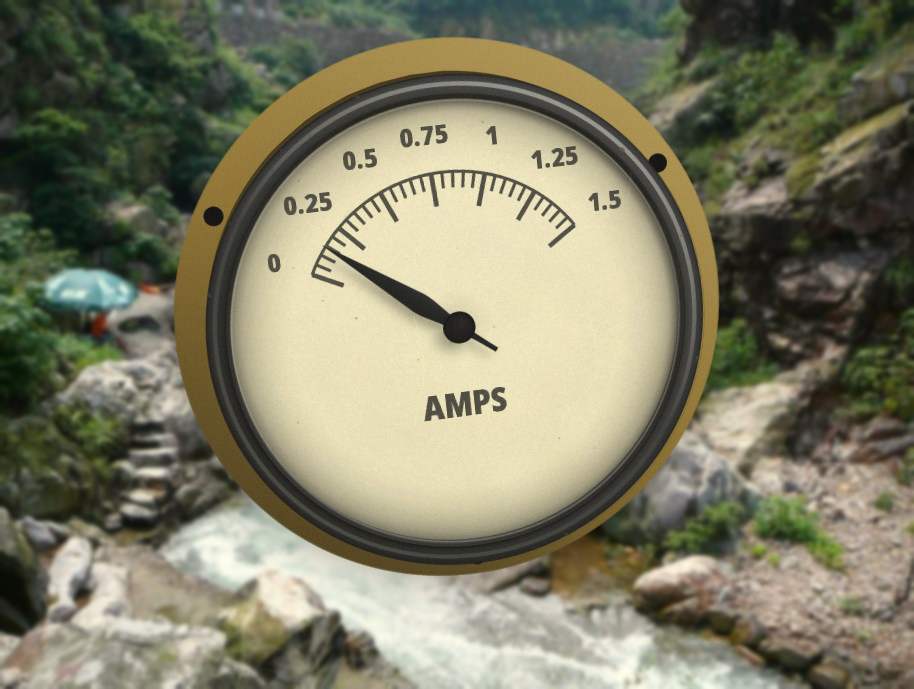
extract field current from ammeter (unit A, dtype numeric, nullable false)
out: 0.15 A
